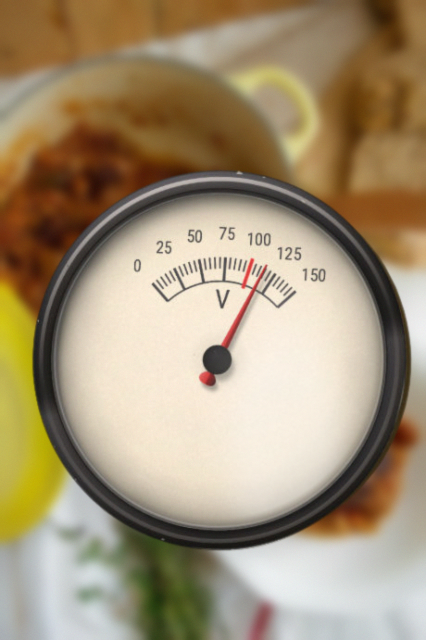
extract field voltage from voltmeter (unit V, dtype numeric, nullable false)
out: 115 V
